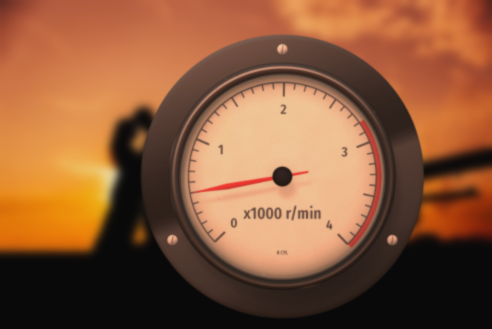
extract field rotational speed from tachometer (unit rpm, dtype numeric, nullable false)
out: 500 rpm
